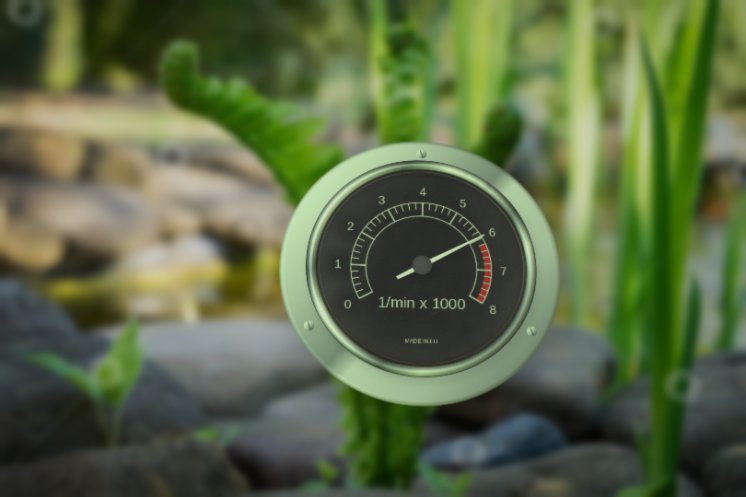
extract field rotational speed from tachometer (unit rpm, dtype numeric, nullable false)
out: 6000 rpm
